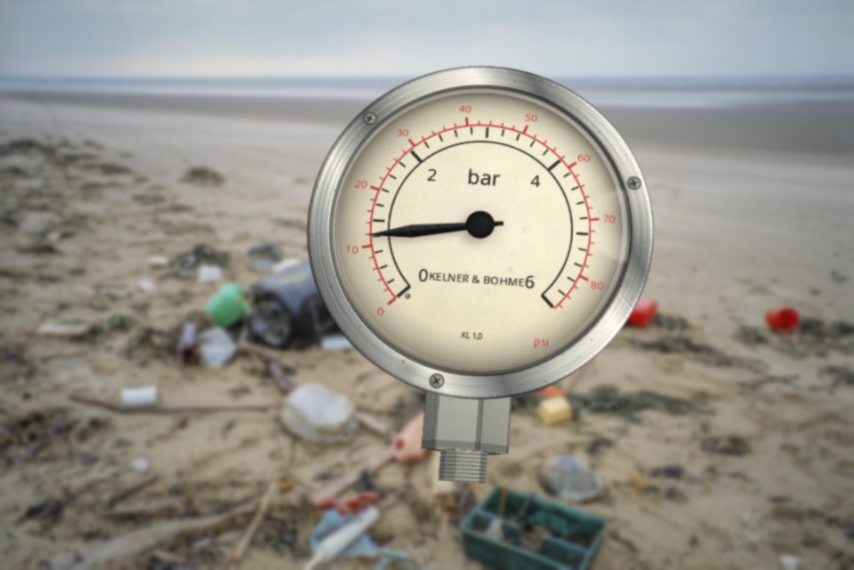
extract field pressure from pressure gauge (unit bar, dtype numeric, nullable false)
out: 0.8 bar
